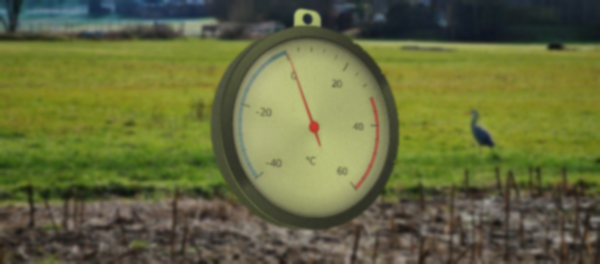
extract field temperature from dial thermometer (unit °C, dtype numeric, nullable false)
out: 0 °C
